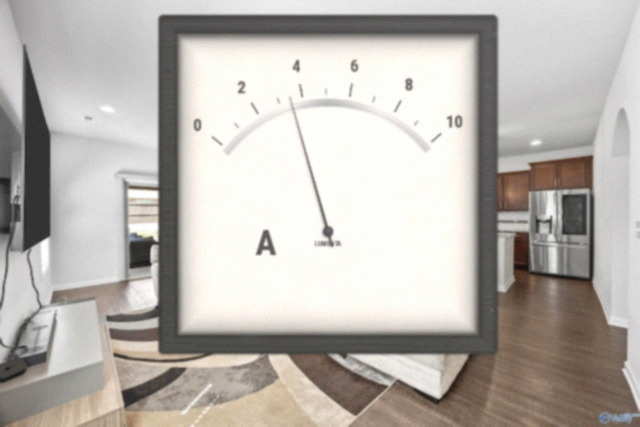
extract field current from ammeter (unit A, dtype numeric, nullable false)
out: 3.5 A
